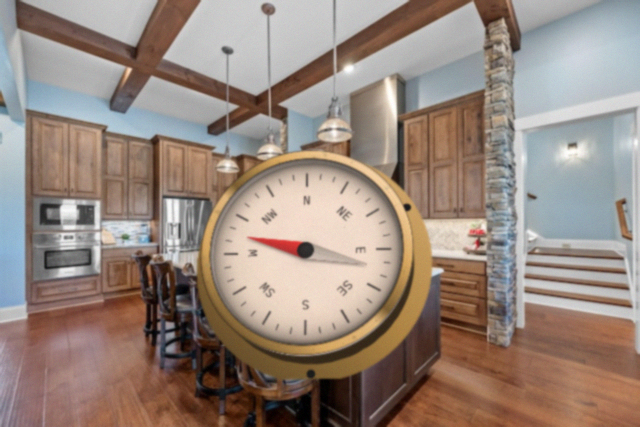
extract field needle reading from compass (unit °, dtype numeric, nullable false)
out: 285 °
